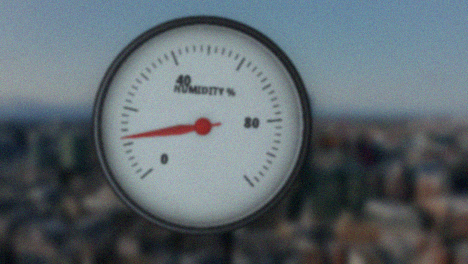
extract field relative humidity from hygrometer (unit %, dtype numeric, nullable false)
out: 12 %
